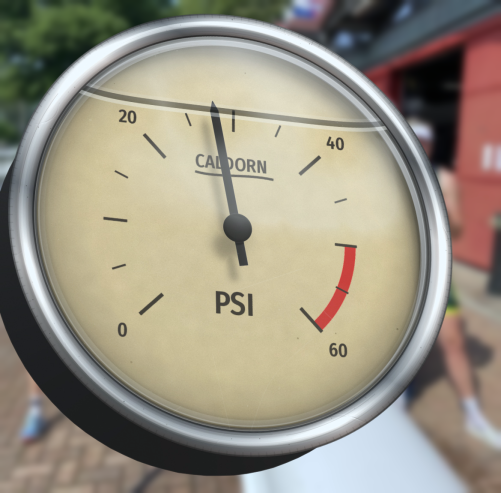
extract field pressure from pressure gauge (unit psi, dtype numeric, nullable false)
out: 27.5 psi
